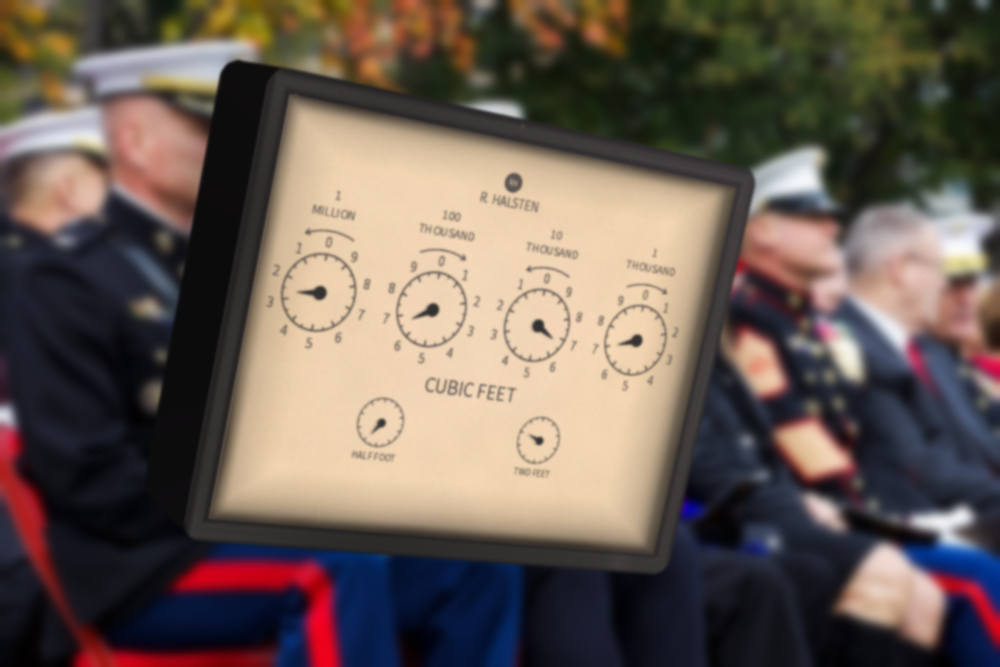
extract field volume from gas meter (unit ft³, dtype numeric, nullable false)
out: 266700 ft³
